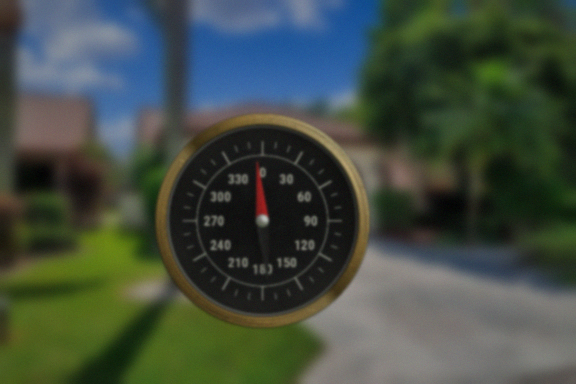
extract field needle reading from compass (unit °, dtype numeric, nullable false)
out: 355 °
